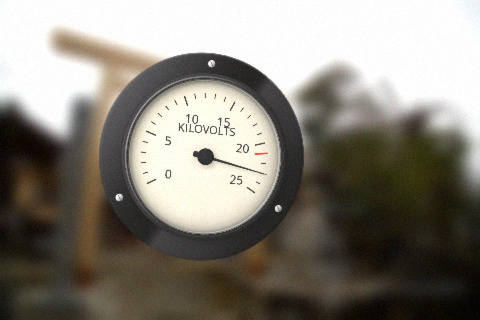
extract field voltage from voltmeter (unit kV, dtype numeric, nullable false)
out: 23 kV
